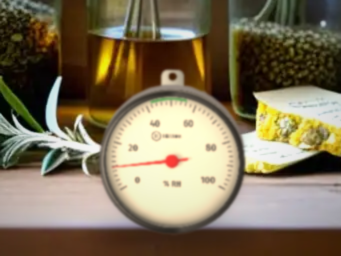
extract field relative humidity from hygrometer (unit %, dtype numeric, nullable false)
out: 10 %
